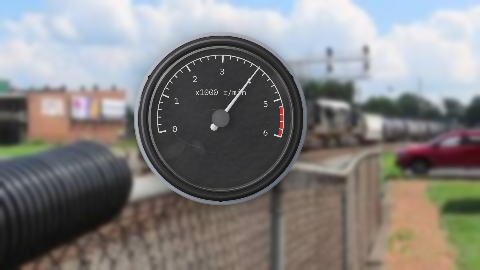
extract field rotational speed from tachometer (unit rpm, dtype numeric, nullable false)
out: 4000 rpm
